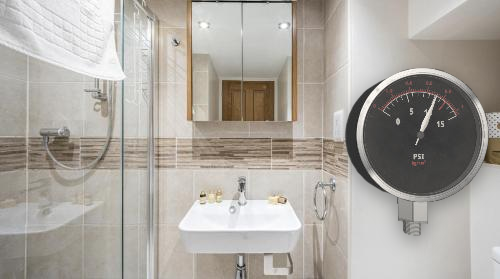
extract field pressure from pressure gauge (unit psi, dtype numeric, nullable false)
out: 10 psi
